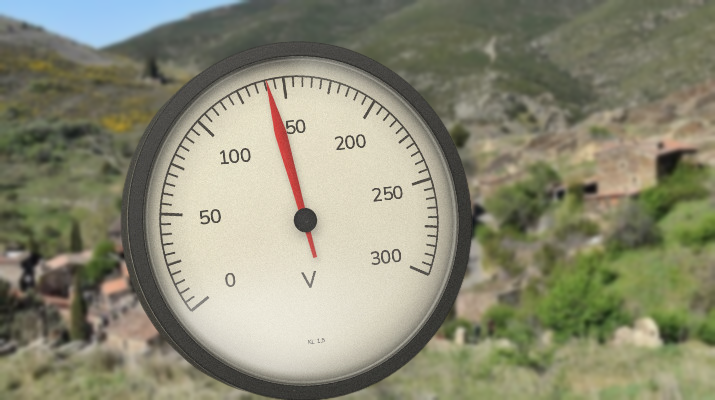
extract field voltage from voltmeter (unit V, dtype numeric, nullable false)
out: 140 V
